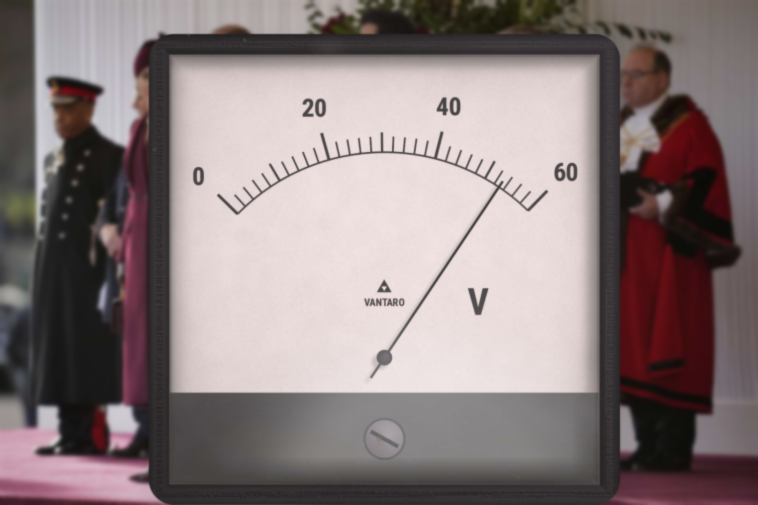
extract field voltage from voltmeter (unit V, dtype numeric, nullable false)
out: 53 V
